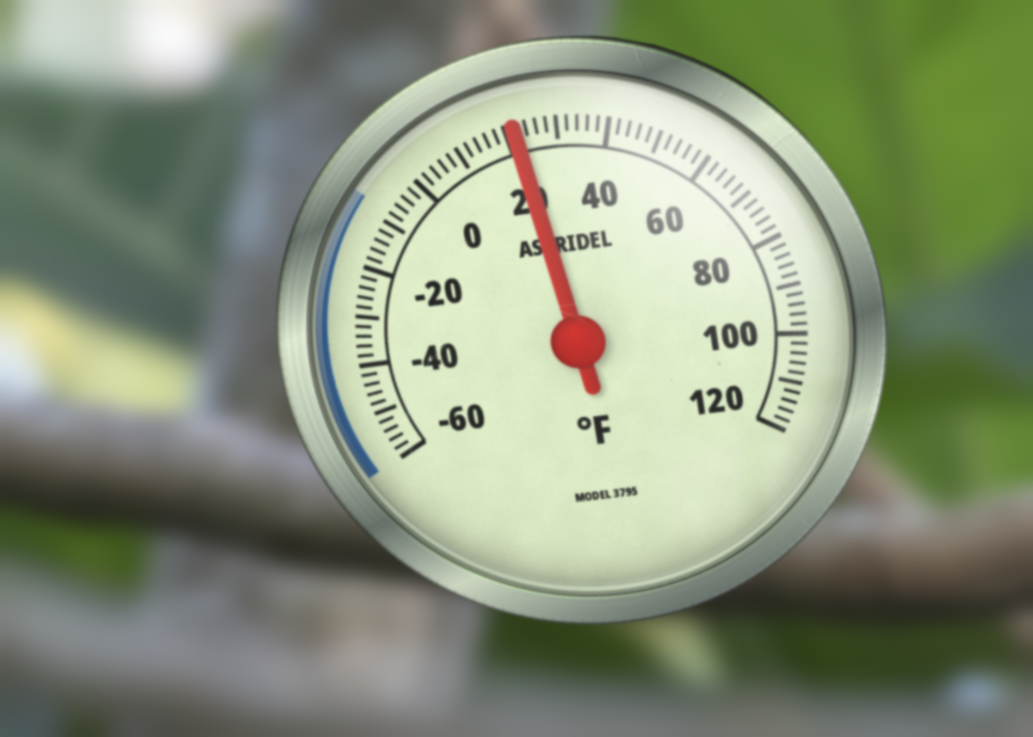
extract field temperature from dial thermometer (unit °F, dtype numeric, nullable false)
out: 22 °F
